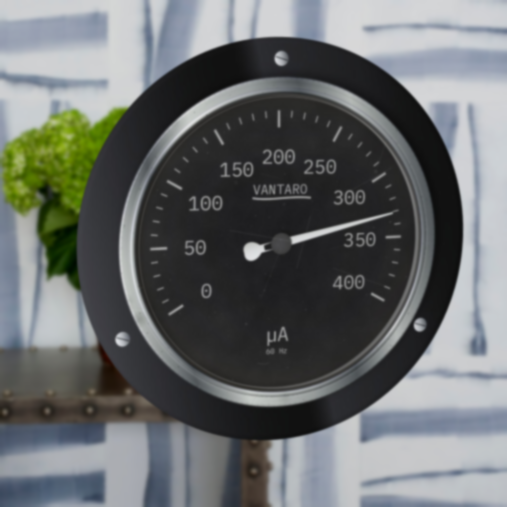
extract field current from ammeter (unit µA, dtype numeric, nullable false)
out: 330 µA
